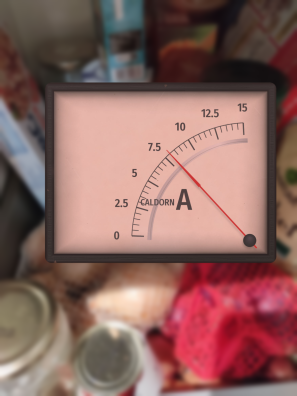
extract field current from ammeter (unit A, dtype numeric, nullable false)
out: 8 A
